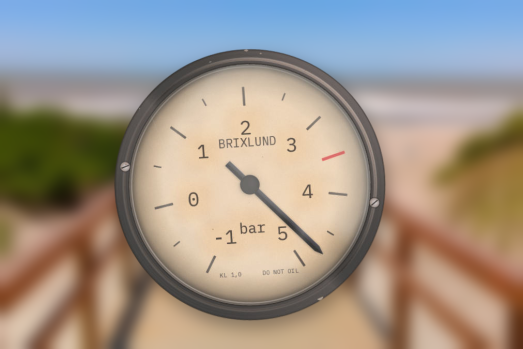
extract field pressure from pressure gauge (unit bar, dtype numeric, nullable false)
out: 4.75 bar
